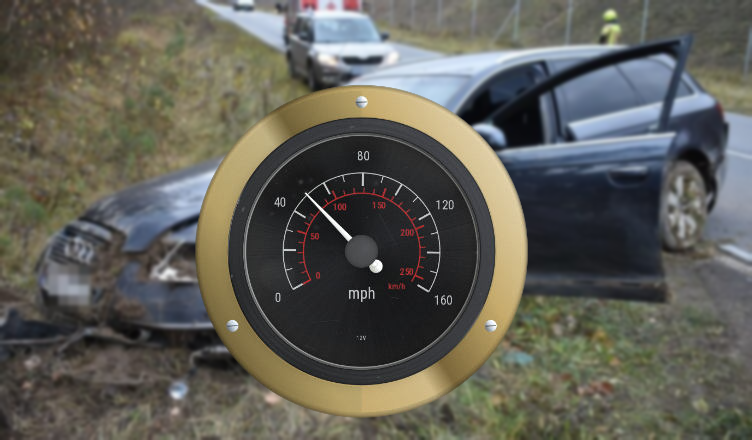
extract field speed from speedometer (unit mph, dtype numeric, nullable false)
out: 50 mph
